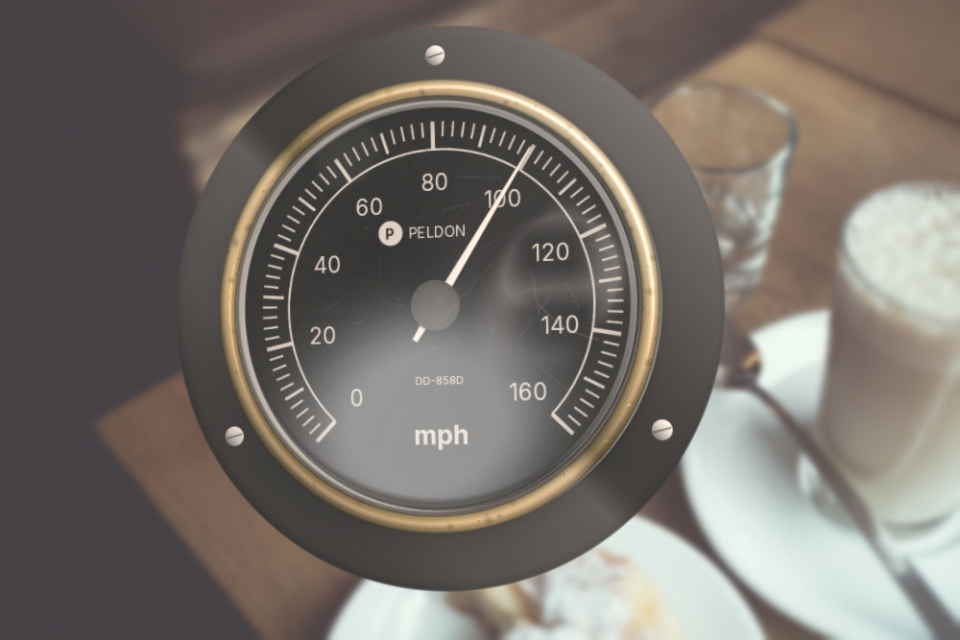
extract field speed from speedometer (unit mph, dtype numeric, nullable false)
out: 100 mph
